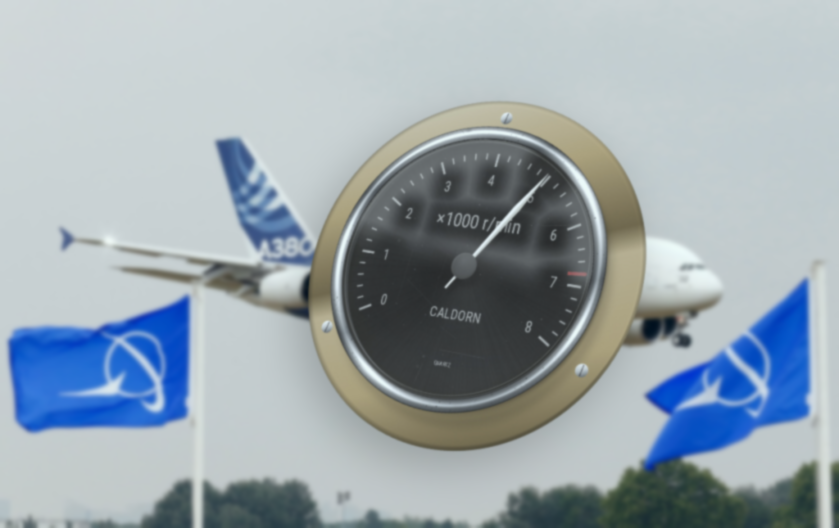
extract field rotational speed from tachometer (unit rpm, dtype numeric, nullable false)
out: 5000 rpm
